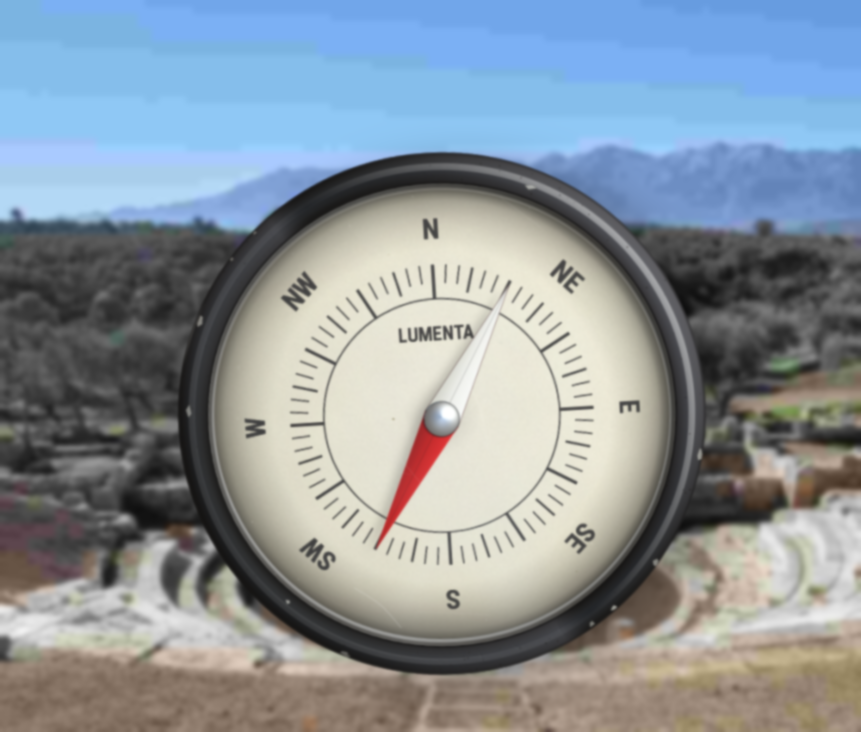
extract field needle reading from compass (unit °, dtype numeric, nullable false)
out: 210 °
